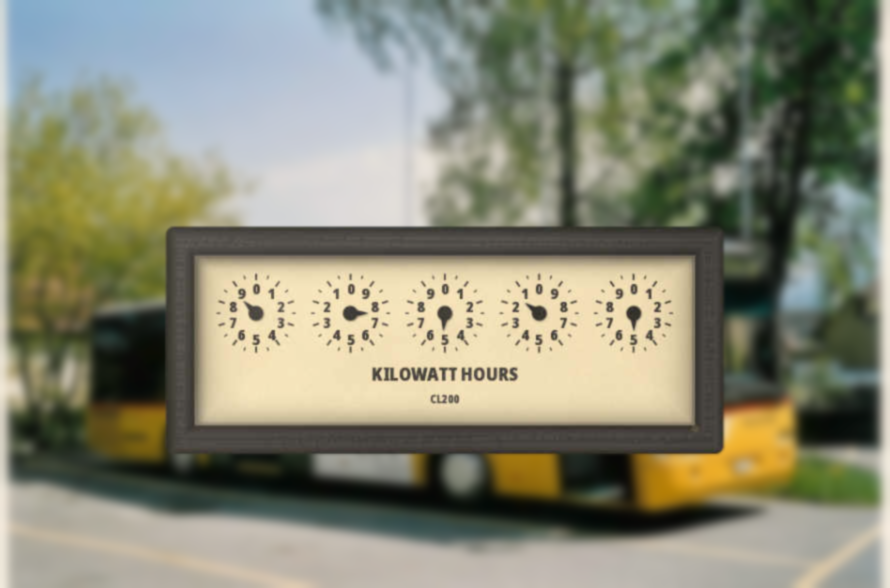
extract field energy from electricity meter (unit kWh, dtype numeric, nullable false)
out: 87515 kWh
